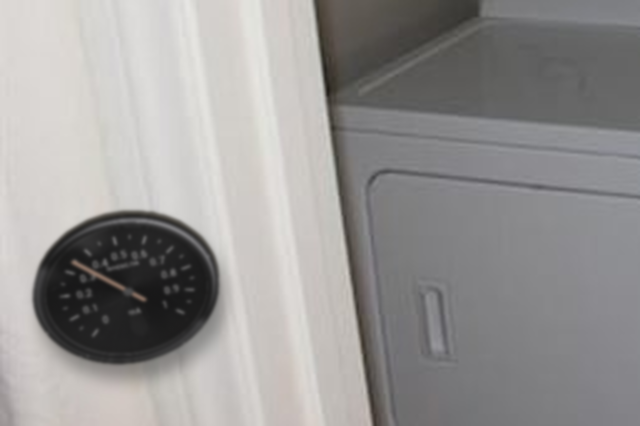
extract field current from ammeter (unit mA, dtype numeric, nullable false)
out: 0.35 mA
